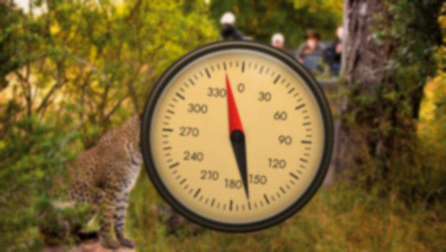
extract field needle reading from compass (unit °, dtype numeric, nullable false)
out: 345 °
